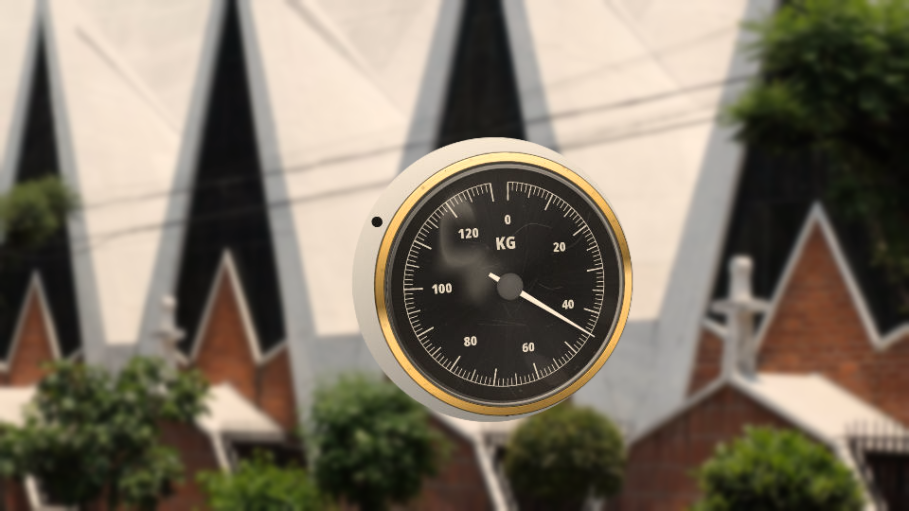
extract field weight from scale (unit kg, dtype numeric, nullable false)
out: 45 kg
